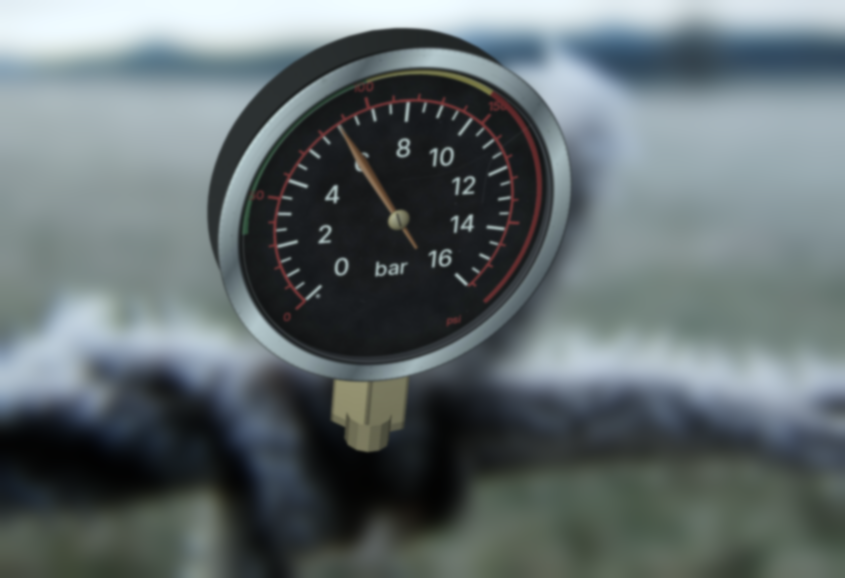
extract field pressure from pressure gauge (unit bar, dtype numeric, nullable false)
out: 6 bar
